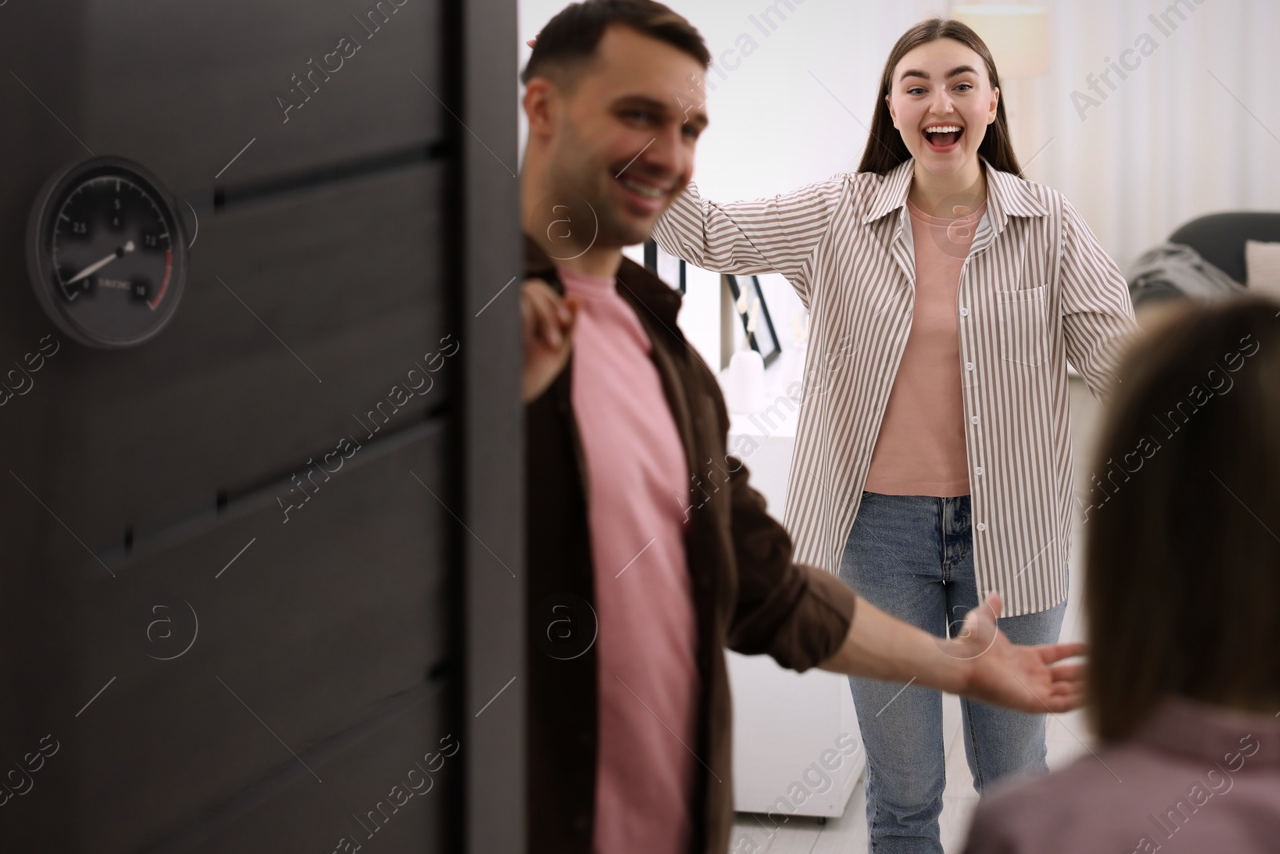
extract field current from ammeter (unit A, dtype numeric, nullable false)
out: 0.5 A
